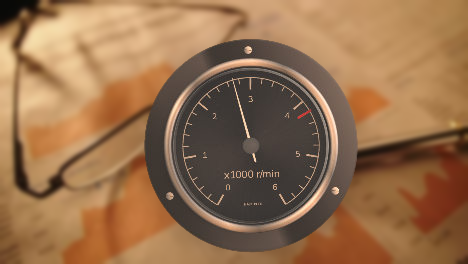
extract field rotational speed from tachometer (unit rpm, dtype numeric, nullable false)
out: 2700 rpm
